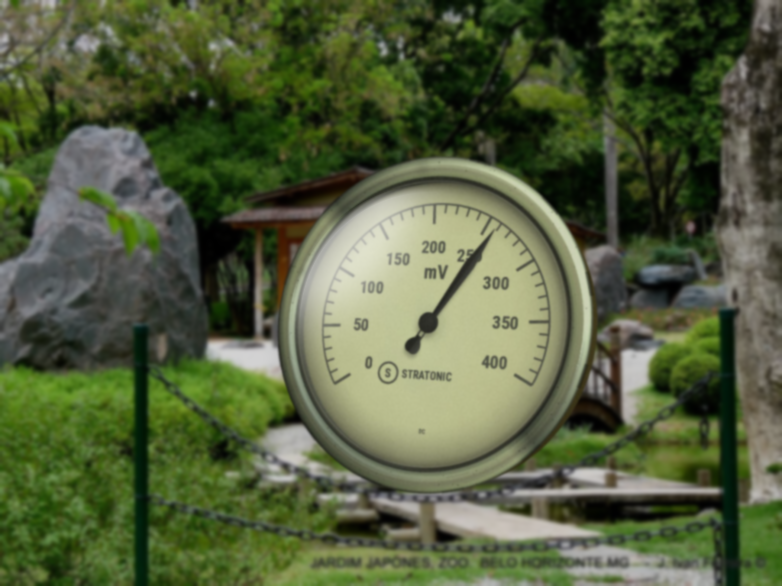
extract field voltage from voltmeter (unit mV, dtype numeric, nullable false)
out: 260 mV
